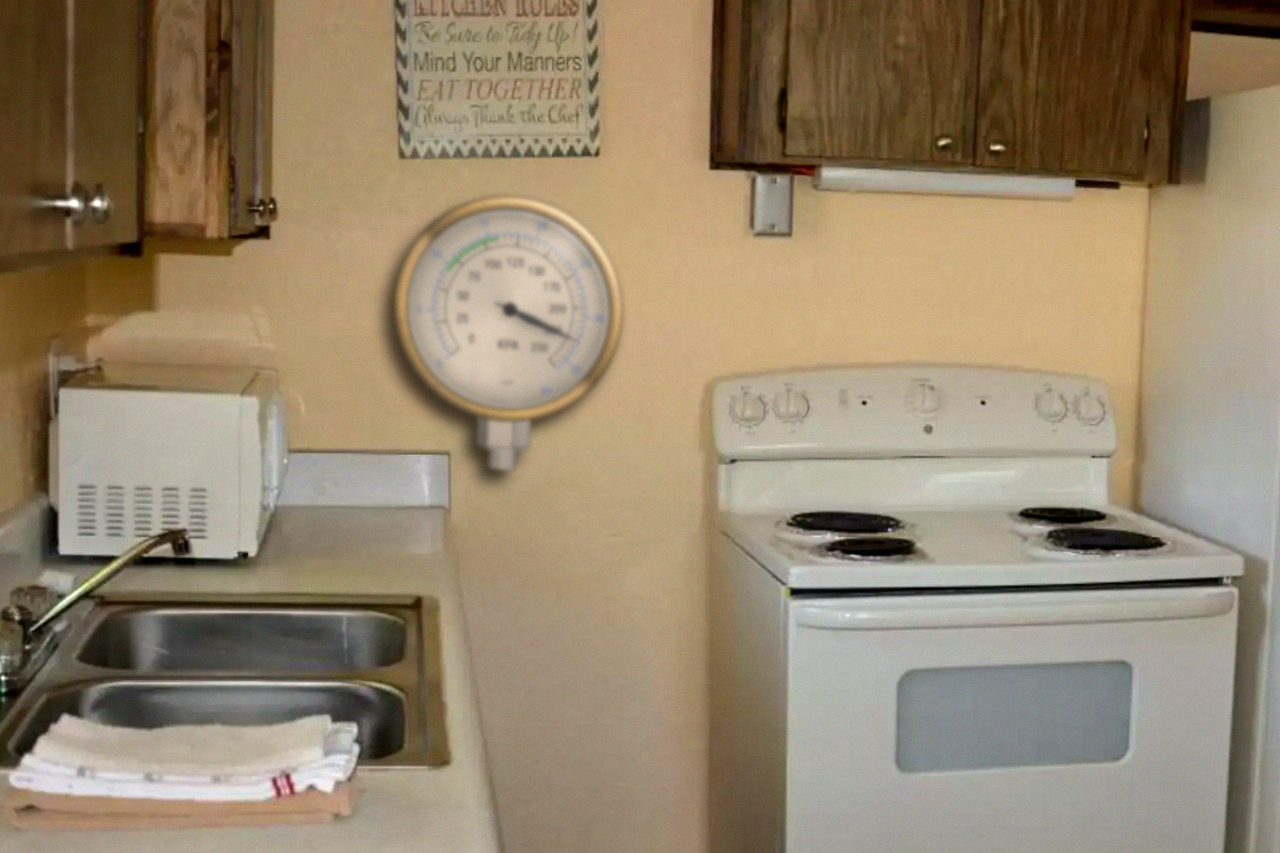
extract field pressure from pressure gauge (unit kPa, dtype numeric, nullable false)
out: 225 kPa
